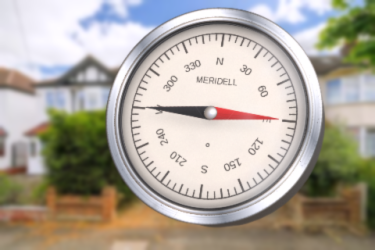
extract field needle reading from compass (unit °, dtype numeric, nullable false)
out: 90 °
